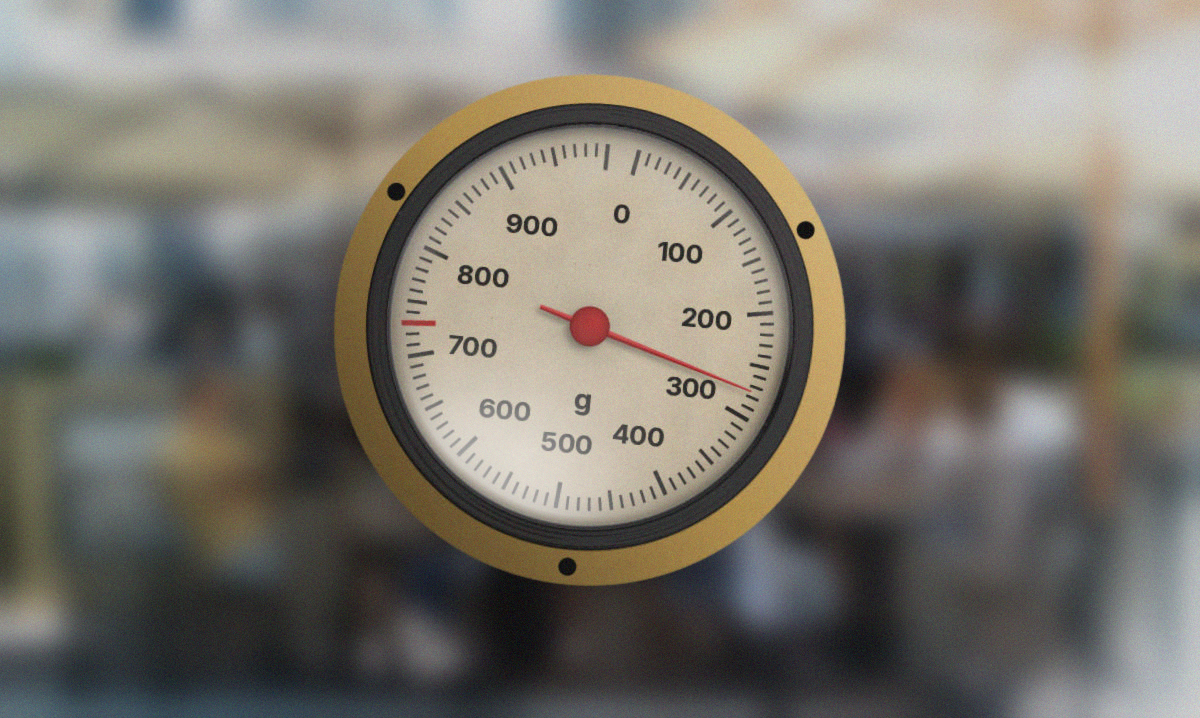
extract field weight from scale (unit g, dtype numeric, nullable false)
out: 275 g
